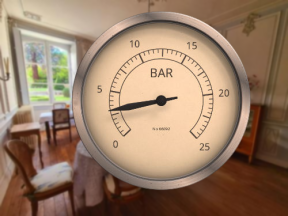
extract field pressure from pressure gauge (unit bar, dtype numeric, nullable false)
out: 3 bar
